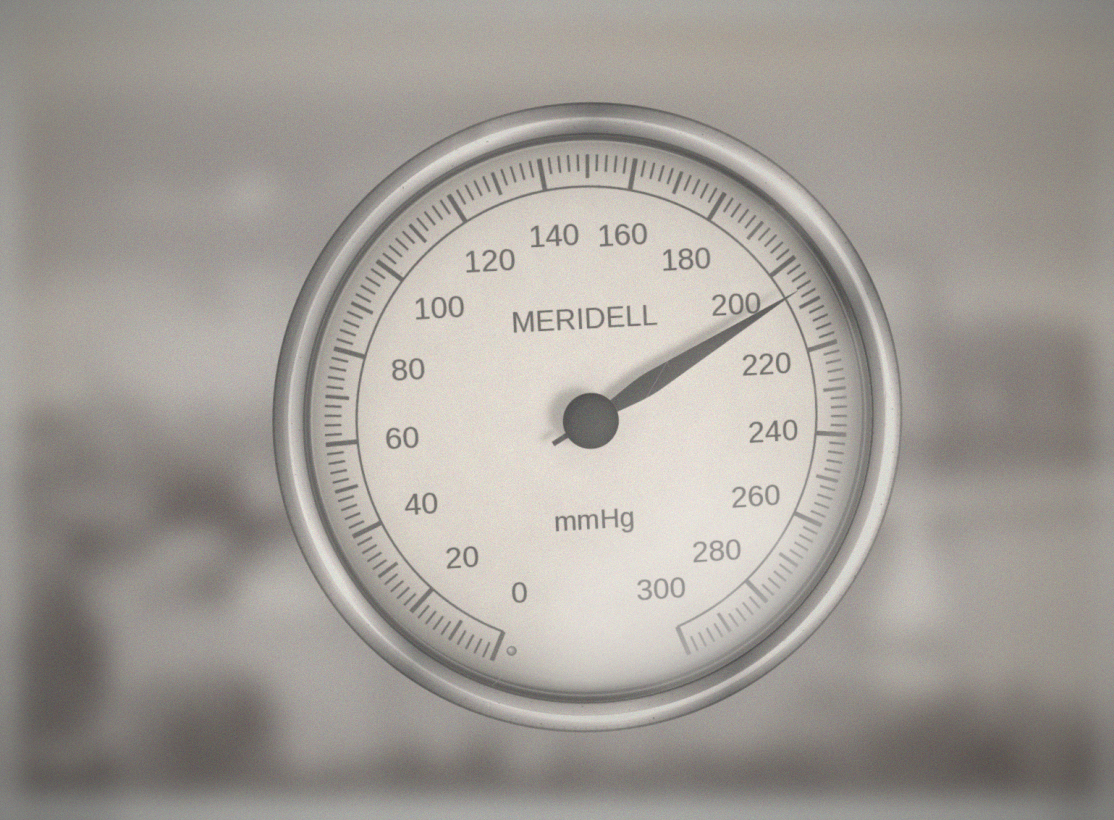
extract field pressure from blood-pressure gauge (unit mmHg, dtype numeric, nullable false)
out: 206 mmHg
